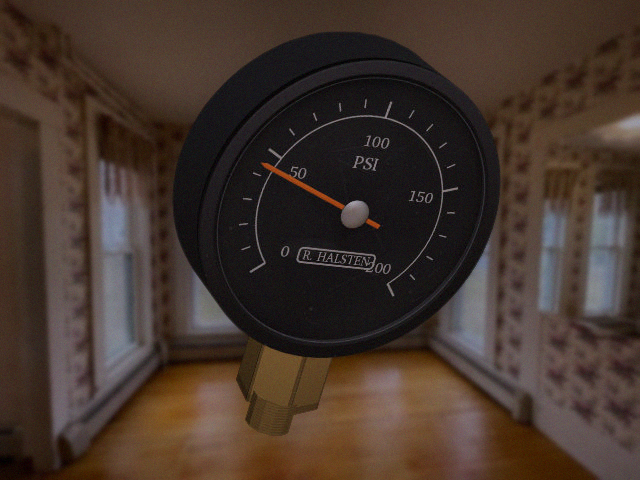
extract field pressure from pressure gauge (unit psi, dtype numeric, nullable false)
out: 45 psi
